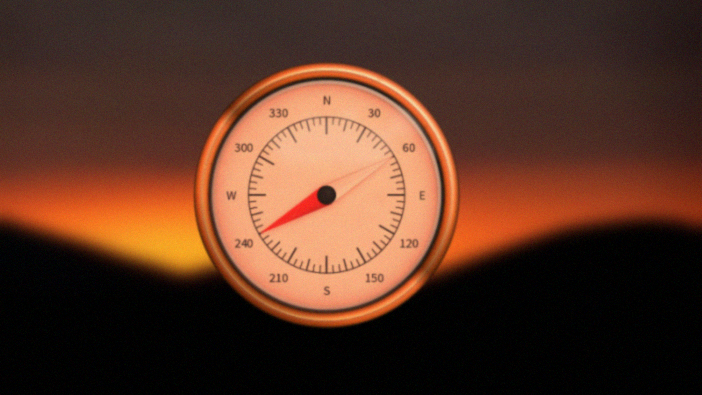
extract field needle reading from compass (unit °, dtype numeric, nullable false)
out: 240 °
